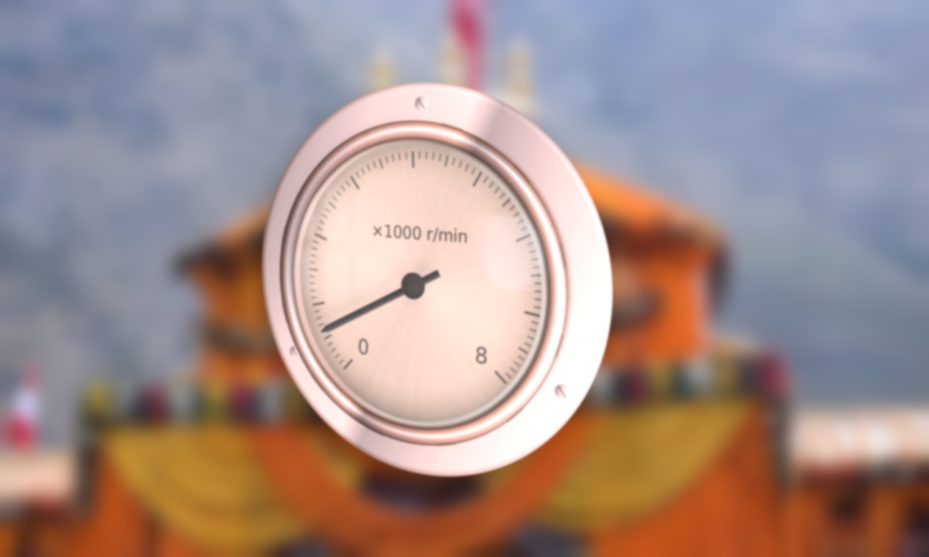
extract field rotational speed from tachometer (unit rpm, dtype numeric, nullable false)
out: 600 rpm
